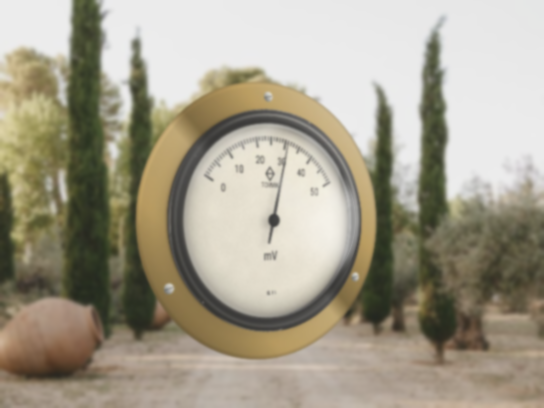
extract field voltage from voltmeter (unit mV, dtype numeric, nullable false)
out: 30 mV
